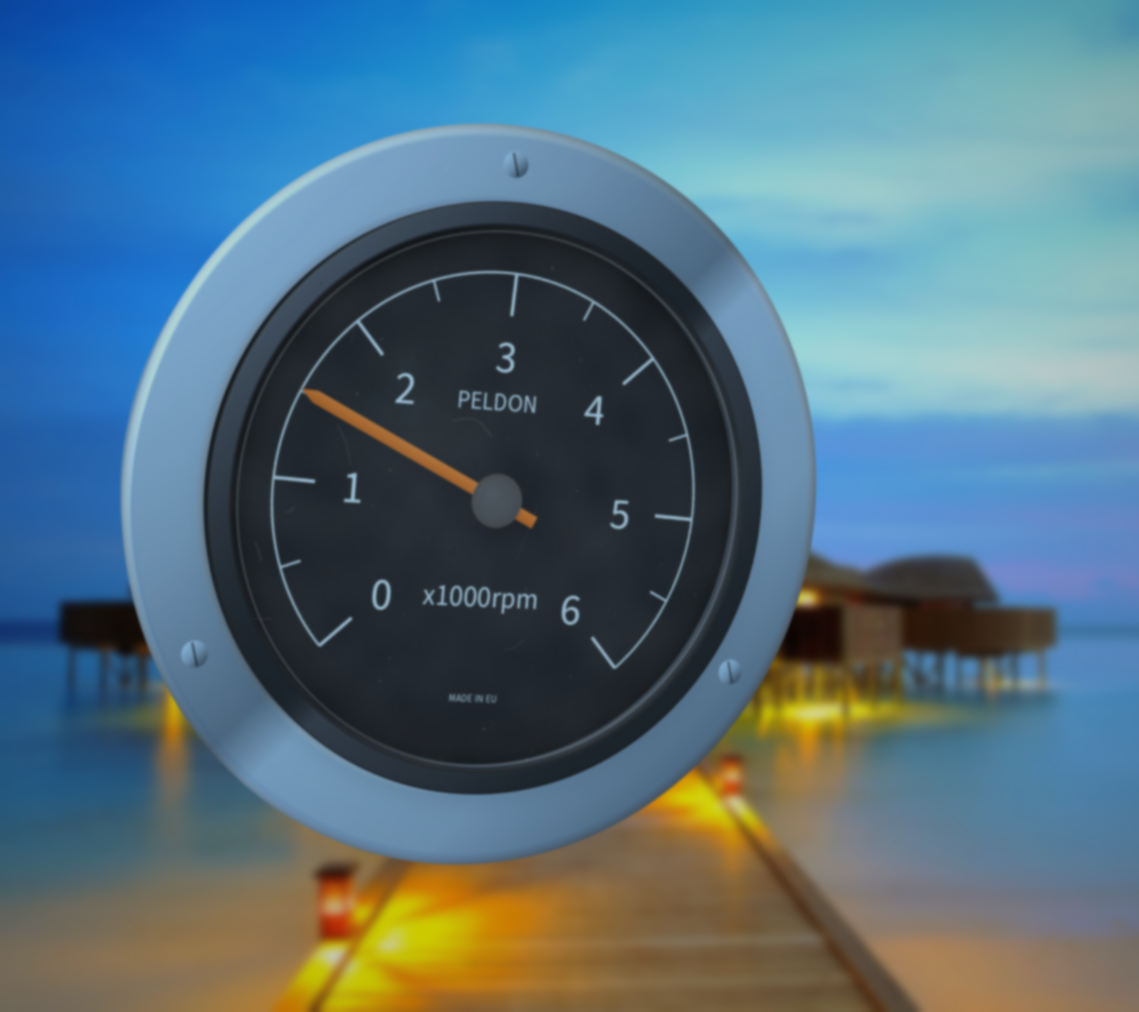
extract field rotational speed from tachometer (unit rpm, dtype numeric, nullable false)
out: 1500 rpm
